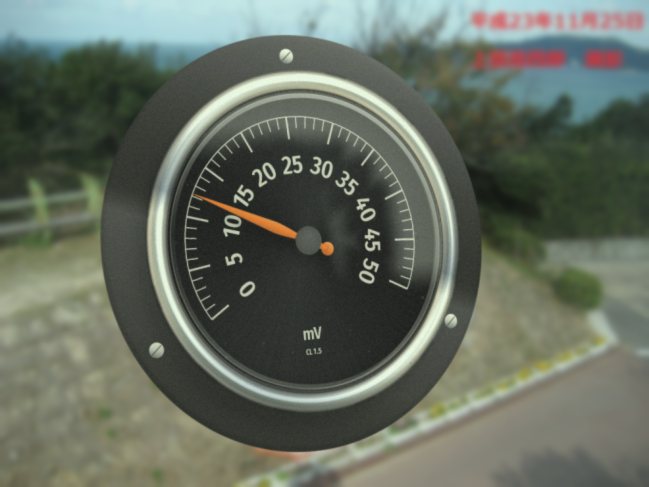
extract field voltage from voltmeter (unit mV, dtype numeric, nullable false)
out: 12 mV
